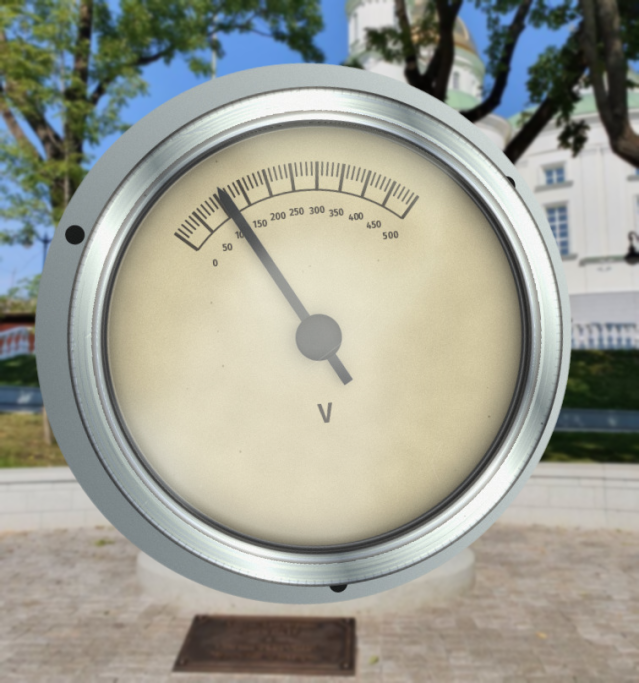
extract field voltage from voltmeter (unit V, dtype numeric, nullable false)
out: 110 V
